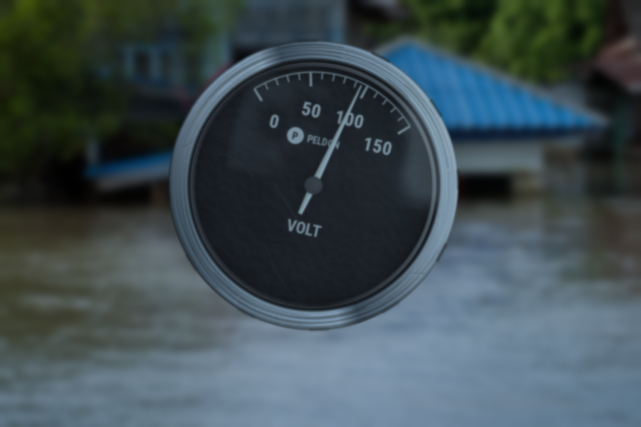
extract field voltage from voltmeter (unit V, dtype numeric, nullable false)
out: 95 V
